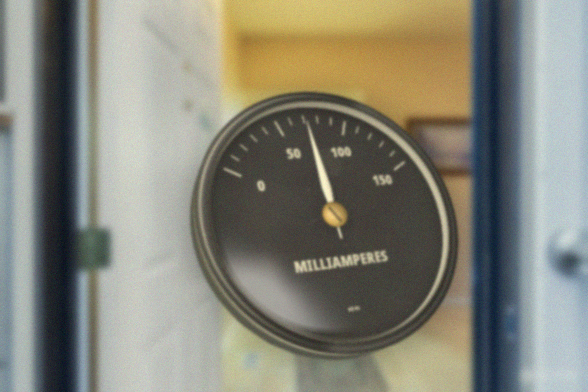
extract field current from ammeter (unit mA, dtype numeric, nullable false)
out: 70 mA
